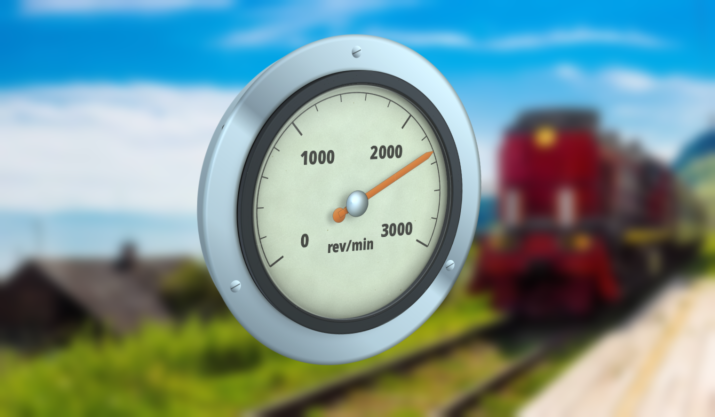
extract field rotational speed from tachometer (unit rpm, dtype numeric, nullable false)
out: 2300 rpm
